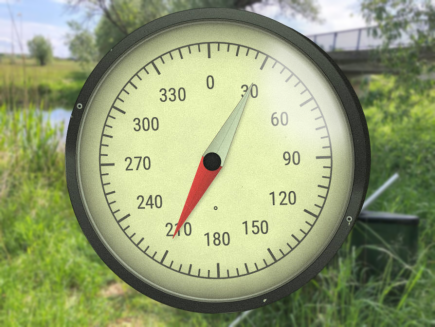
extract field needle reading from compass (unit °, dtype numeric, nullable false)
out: 210 °
